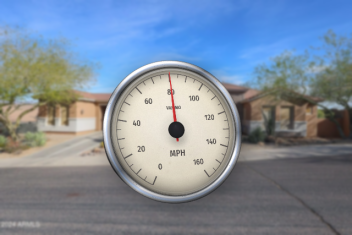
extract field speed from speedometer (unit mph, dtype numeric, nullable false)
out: 80 mph
